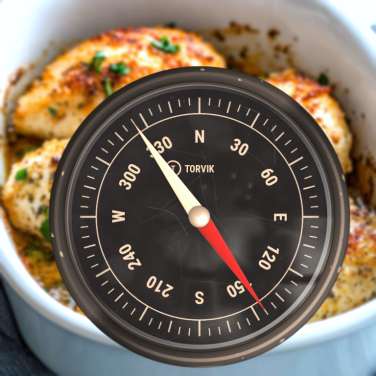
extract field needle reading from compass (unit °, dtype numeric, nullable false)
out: 145 °
